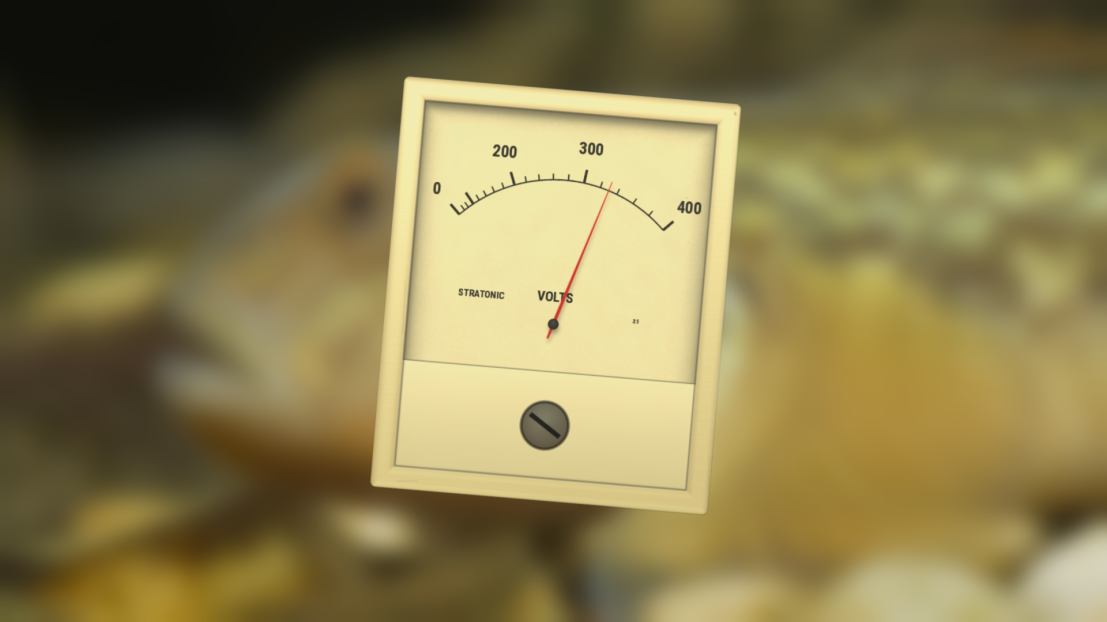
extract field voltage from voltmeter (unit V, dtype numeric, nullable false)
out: 330 V
